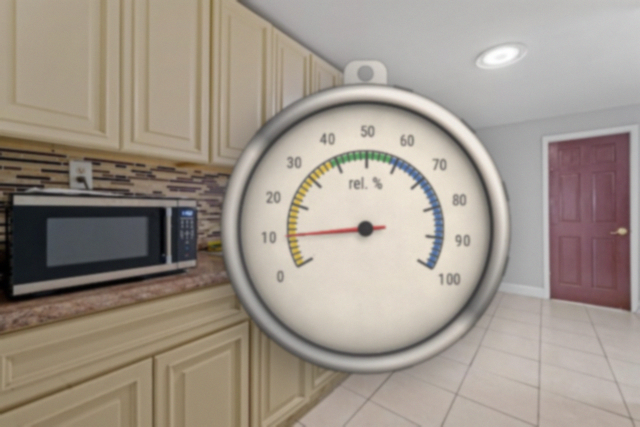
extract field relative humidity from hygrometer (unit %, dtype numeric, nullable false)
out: 10 %
